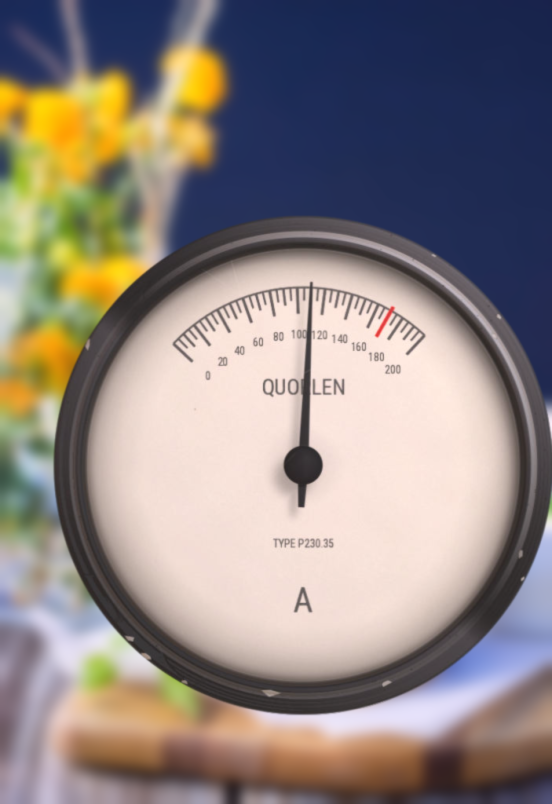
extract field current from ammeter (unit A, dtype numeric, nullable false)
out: 110 A
